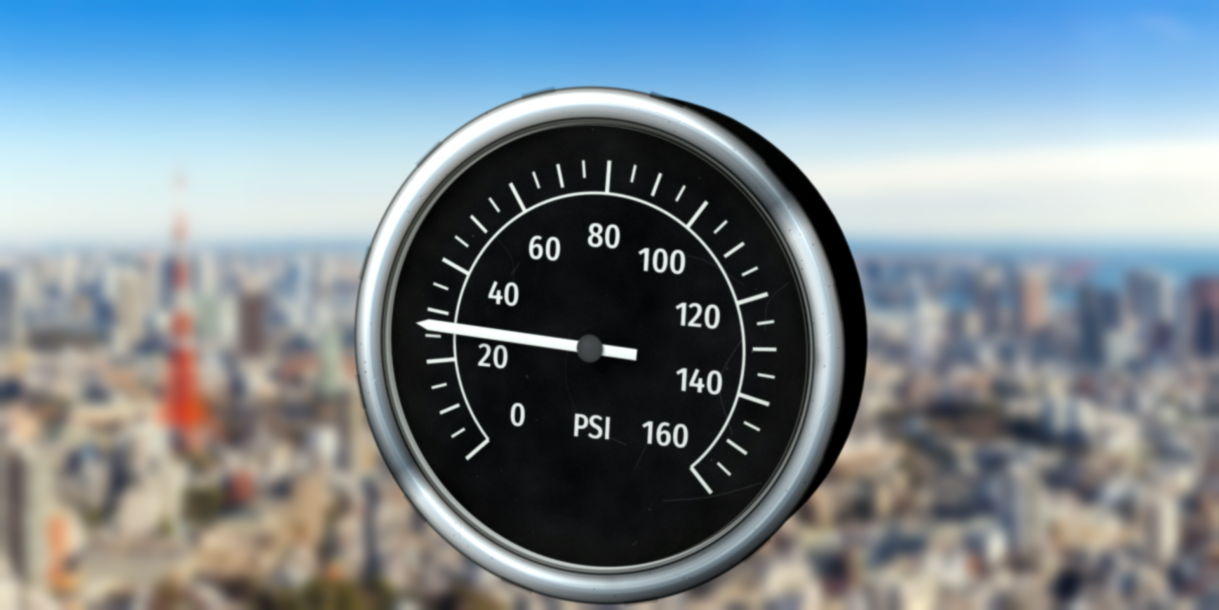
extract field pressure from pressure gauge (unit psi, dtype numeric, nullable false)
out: 27.5 psi
